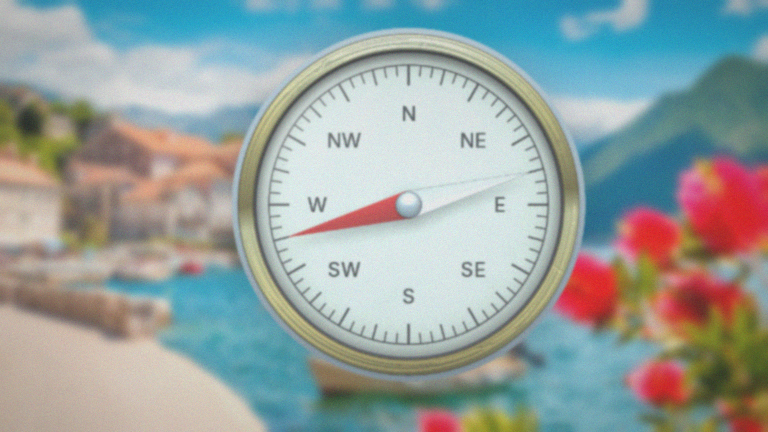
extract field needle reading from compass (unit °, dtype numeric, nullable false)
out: 255 °
